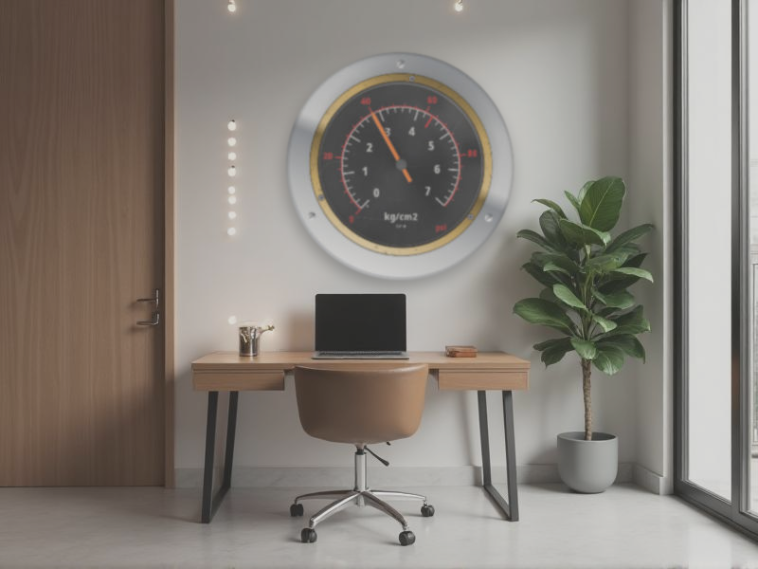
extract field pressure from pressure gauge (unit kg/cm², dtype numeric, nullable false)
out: 2.8 kg/cm²
